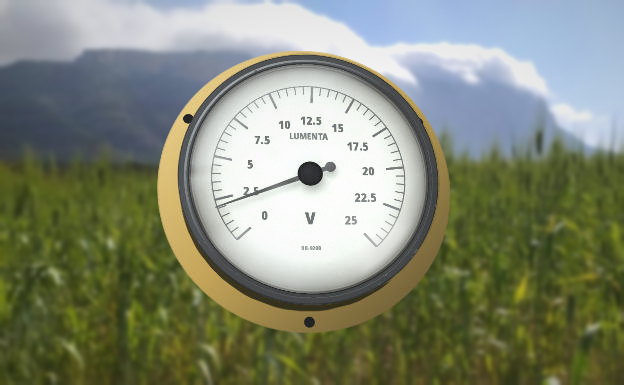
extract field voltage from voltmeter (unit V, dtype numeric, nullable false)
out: 2 V
